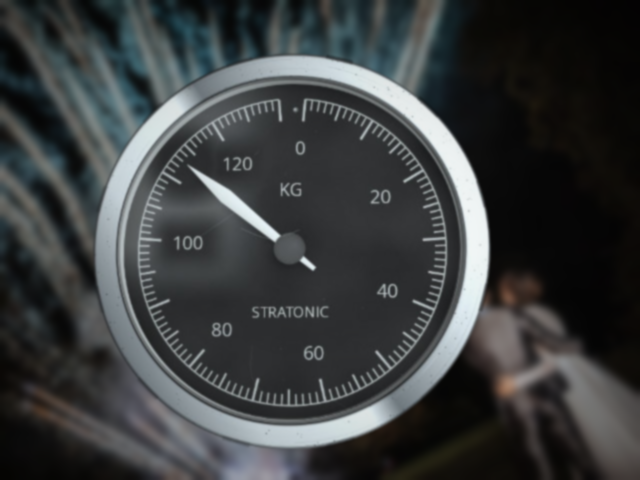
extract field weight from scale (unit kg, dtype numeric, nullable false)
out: 113 kg
